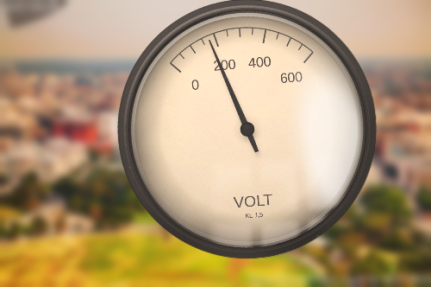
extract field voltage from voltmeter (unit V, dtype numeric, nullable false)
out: 175 V
